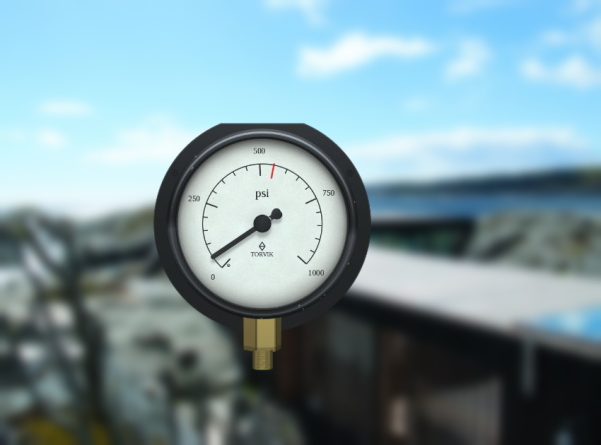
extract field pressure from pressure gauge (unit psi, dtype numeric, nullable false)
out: 50 psi
